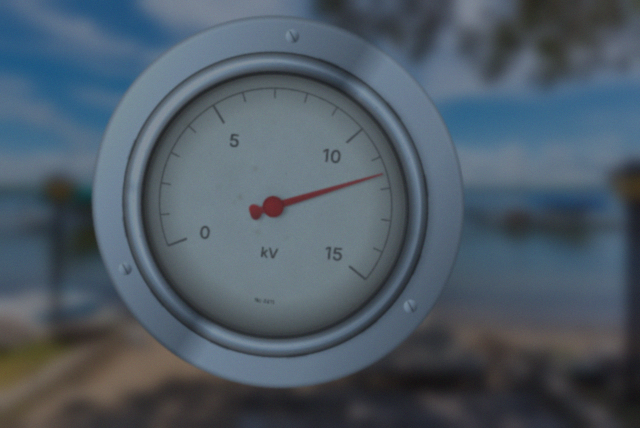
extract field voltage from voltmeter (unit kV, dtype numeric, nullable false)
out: 11.5 kV
